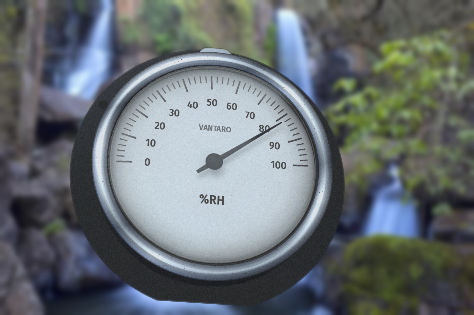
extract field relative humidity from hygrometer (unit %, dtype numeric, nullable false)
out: 82 %
